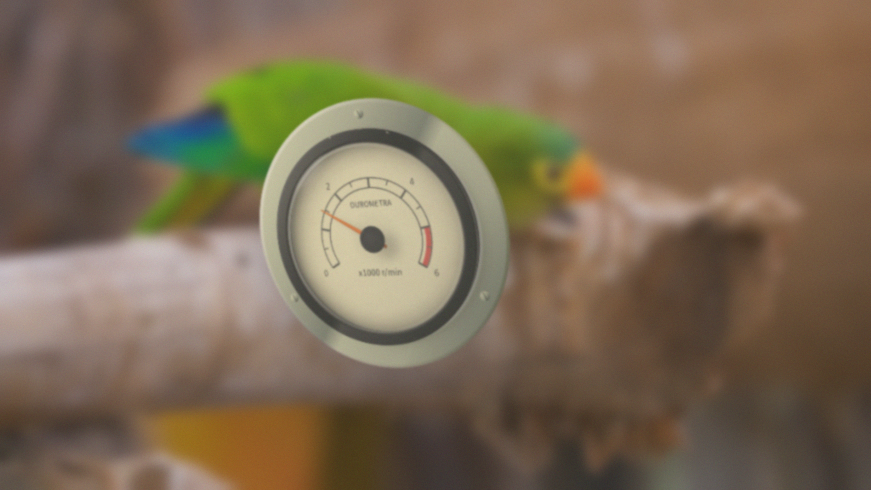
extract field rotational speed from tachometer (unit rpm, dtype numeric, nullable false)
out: 1500 rpm
